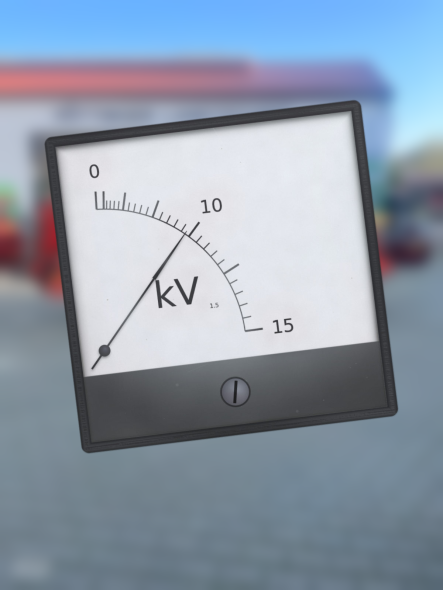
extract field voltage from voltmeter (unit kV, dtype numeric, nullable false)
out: 9.75 kV
